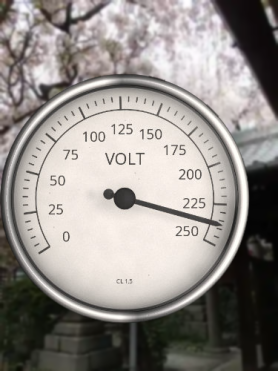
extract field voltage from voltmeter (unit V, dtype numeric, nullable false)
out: 237.5 V
